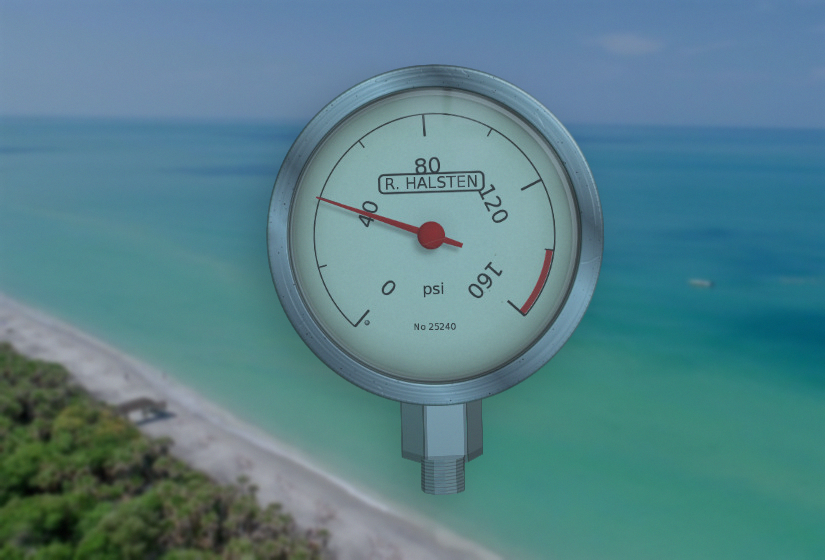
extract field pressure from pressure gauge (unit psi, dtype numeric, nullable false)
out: 40 psi
